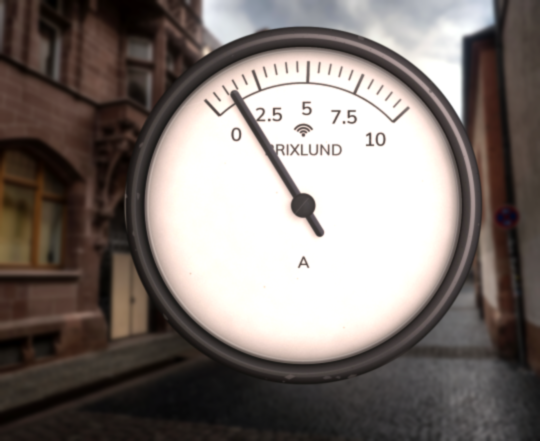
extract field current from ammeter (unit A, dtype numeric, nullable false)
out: 1.25 A
